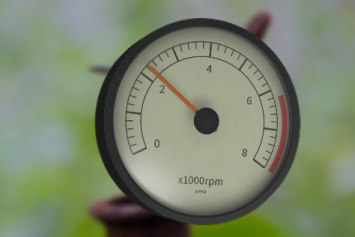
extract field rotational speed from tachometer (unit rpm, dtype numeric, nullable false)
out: 2200 rpm
